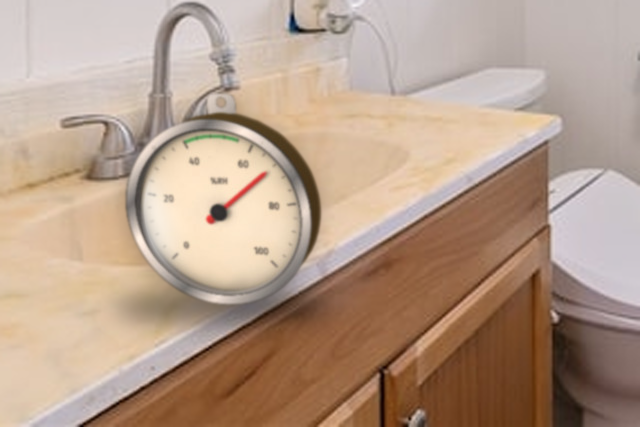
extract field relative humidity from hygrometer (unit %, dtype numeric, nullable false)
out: 68 %
